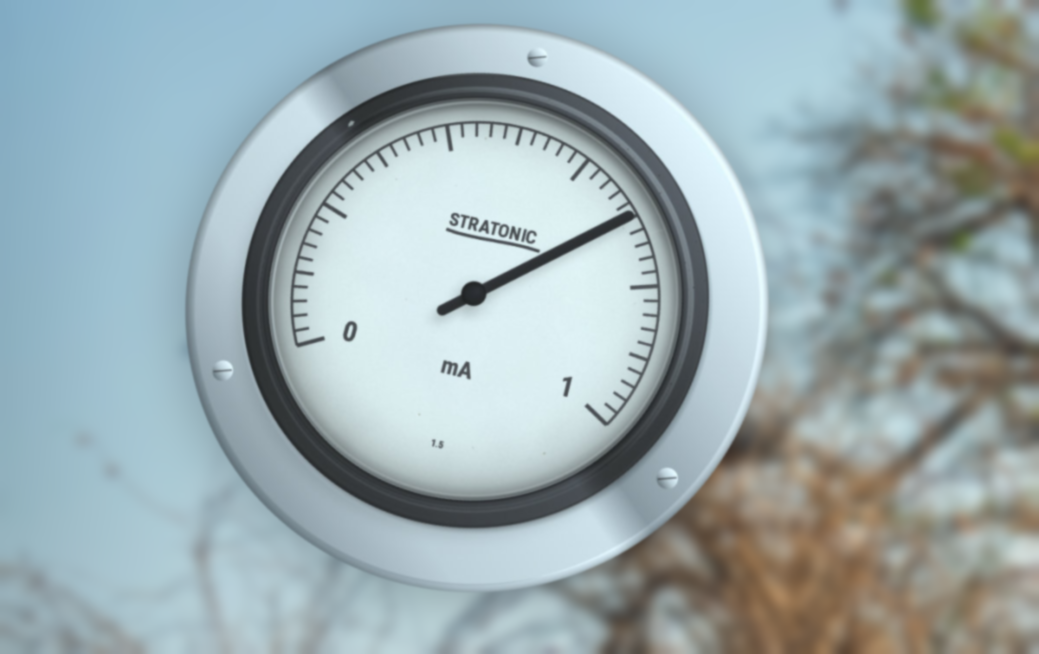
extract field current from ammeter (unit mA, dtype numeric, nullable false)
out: 0.7 mA
